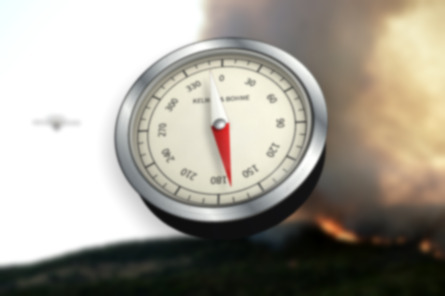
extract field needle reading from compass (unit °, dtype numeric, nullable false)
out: 170 °
